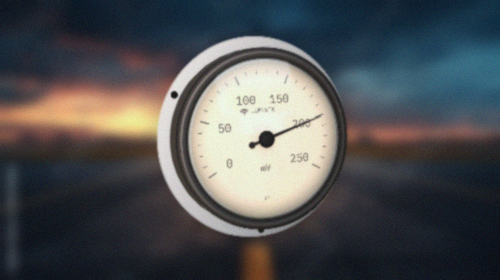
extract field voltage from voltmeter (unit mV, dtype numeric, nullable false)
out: 200 mV
